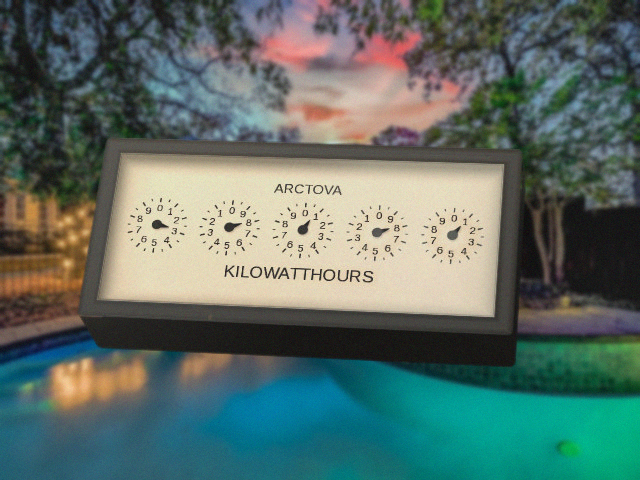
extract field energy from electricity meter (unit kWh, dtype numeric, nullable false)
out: 28081 kWh
